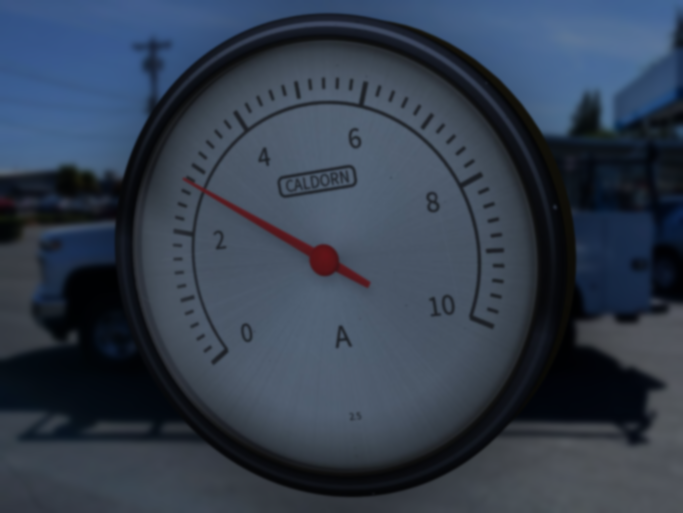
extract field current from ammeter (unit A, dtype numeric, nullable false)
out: 2.8 A
